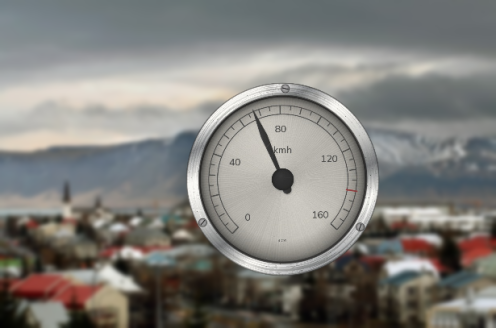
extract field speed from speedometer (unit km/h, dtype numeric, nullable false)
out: 67.5 km/h
